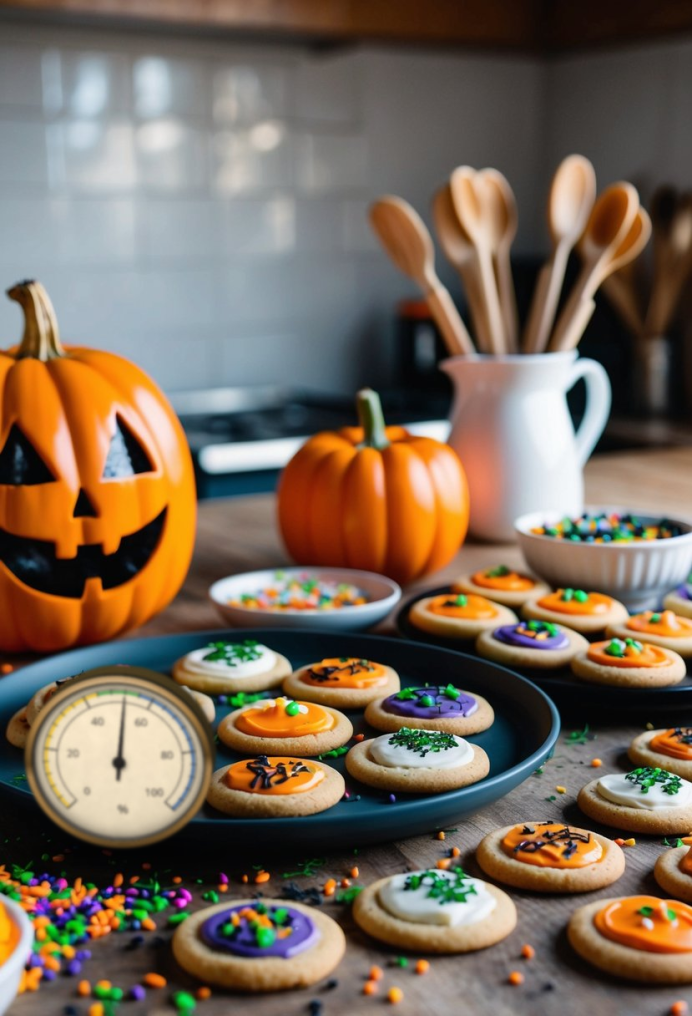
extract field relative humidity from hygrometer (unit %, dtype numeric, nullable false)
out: 52 %
